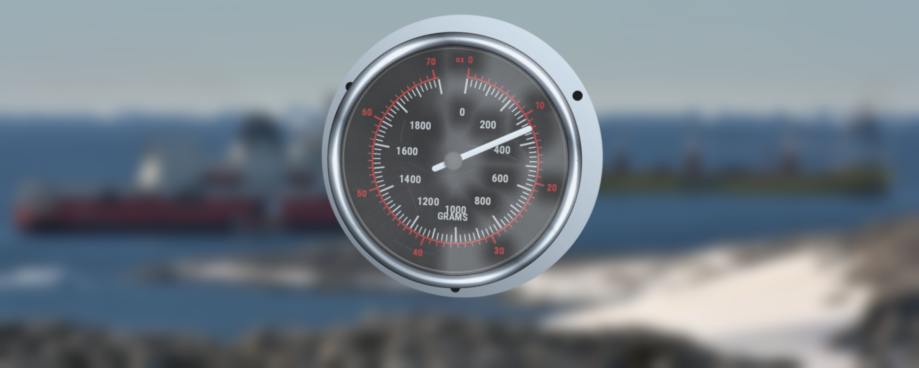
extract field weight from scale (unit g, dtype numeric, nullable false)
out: 340 g
